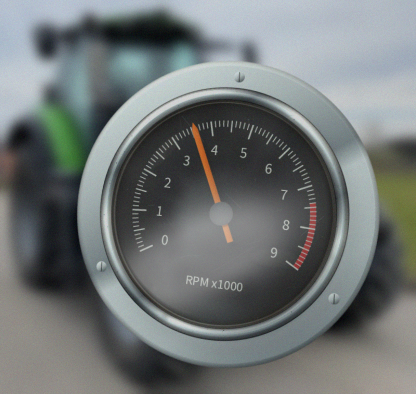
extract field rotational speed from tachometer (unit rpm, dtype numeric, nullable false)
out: 3600 rpm
